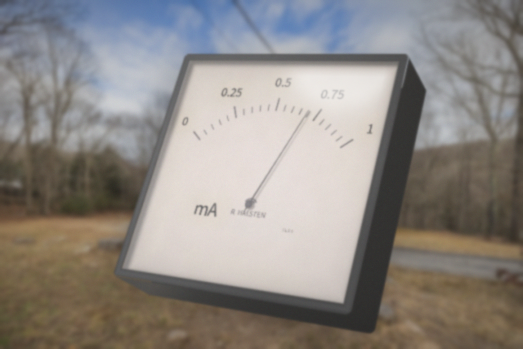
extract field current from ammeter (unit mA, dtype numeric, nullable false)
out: 0.7 mA
